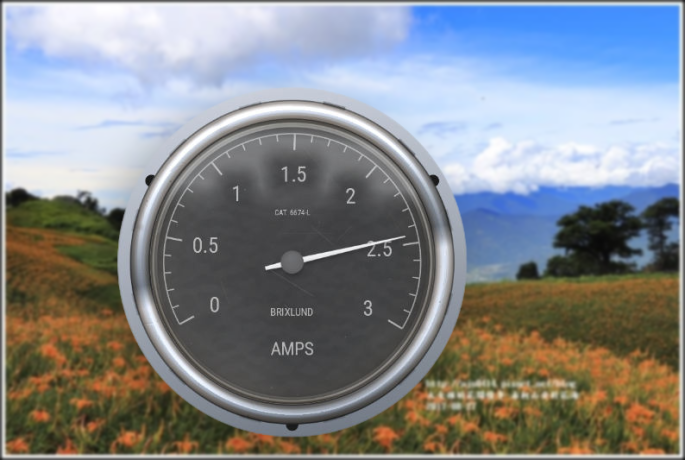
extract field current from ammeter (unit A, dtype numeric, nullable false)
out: 2.45 A
